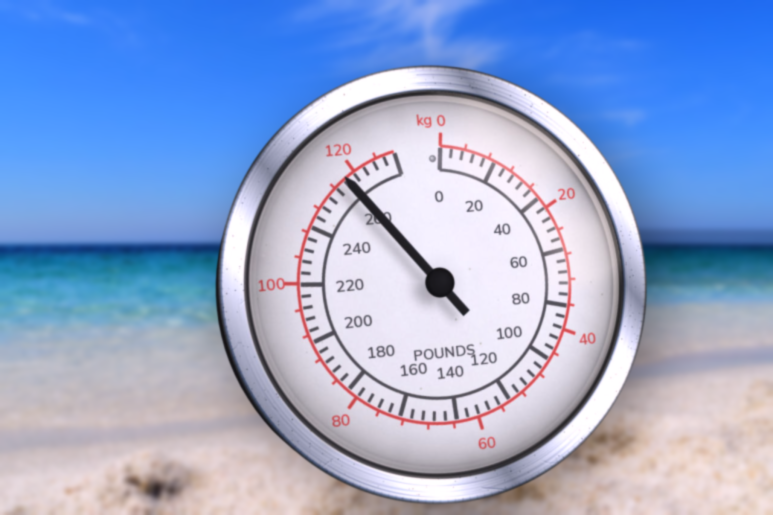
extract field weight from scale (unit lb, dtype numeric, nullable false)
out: 260 lb
